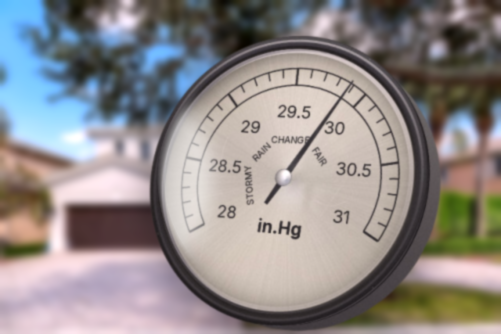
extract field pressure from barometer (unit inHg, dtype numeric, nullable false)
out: 29.9 inHg
